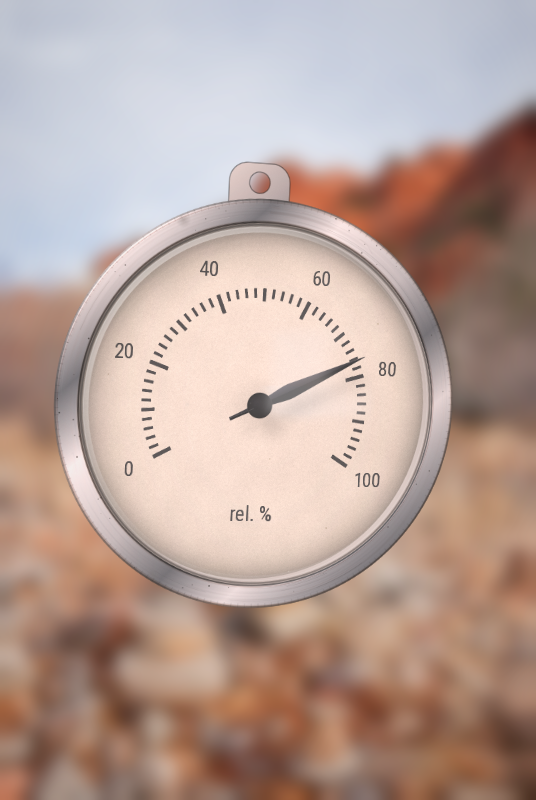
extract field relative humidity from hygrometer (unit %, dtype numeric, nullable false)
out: 76 %
